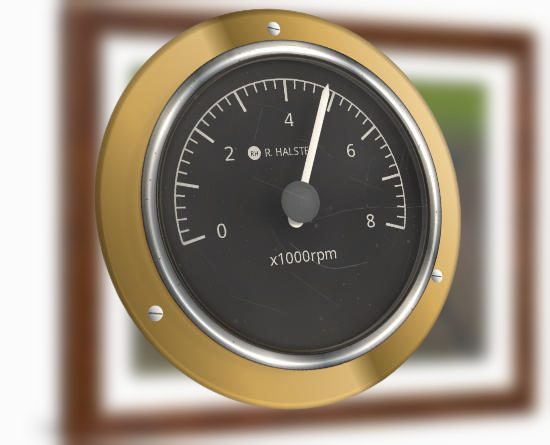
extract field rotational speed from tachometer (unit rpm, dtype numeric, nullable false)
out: 4800 rpm
